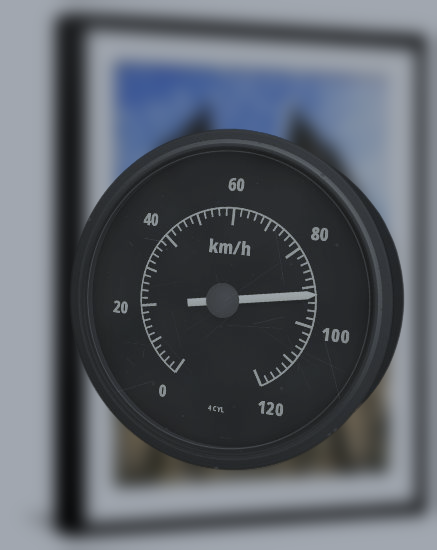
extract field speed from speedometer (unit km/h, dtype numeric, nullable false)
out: 92 km/h
